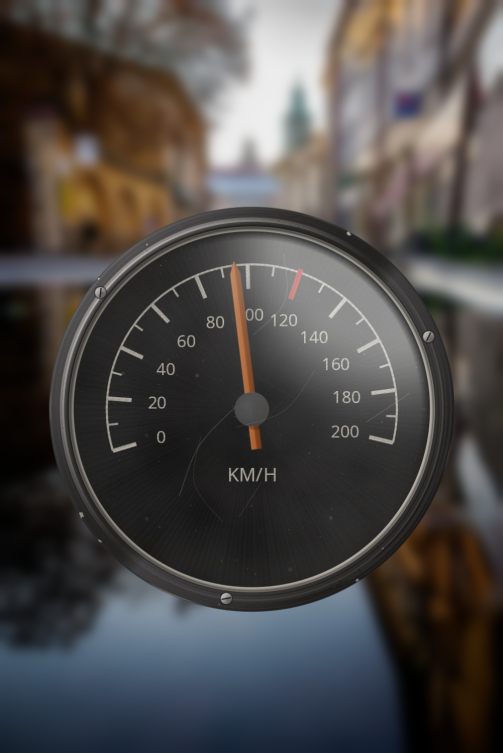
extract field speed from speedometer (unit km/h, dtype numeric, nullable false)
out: 95 km/h
